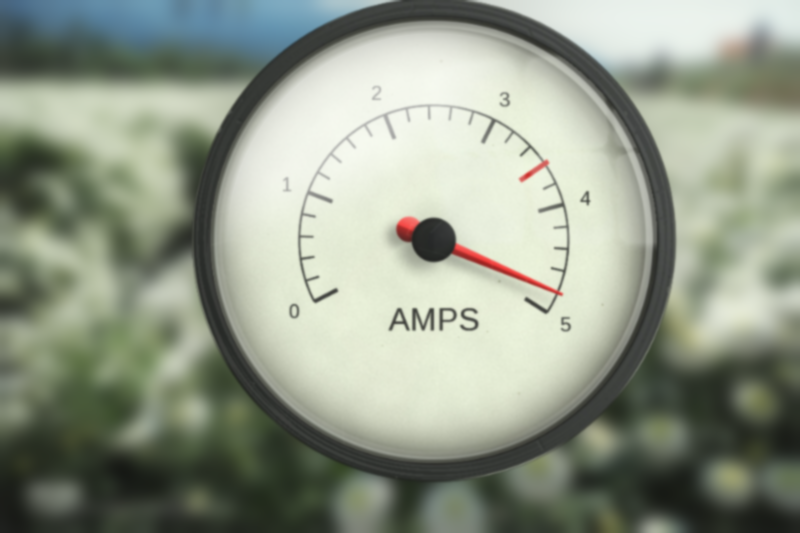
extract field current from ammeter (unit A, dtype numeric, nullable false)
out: 4.8 A
